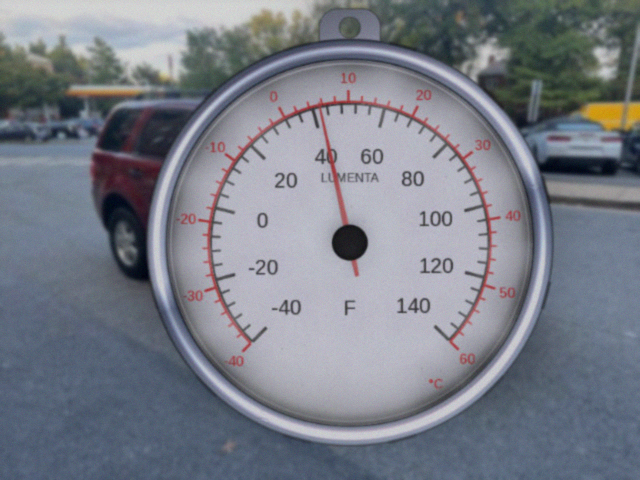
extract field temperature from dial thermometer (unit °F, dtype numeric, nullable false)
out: 42 °F
